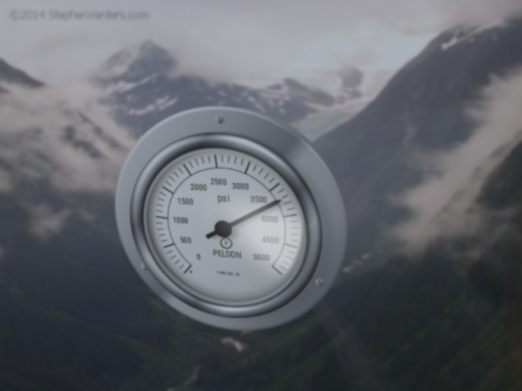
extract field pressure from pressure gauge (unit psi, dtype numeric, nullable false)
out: 3700 psi
